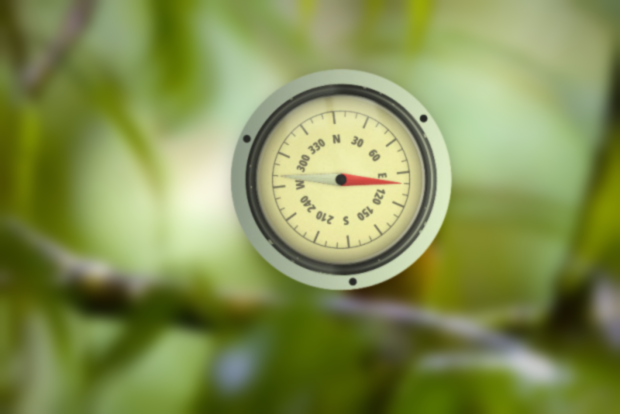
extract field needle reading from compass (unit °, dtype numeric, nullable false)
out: 100 °
